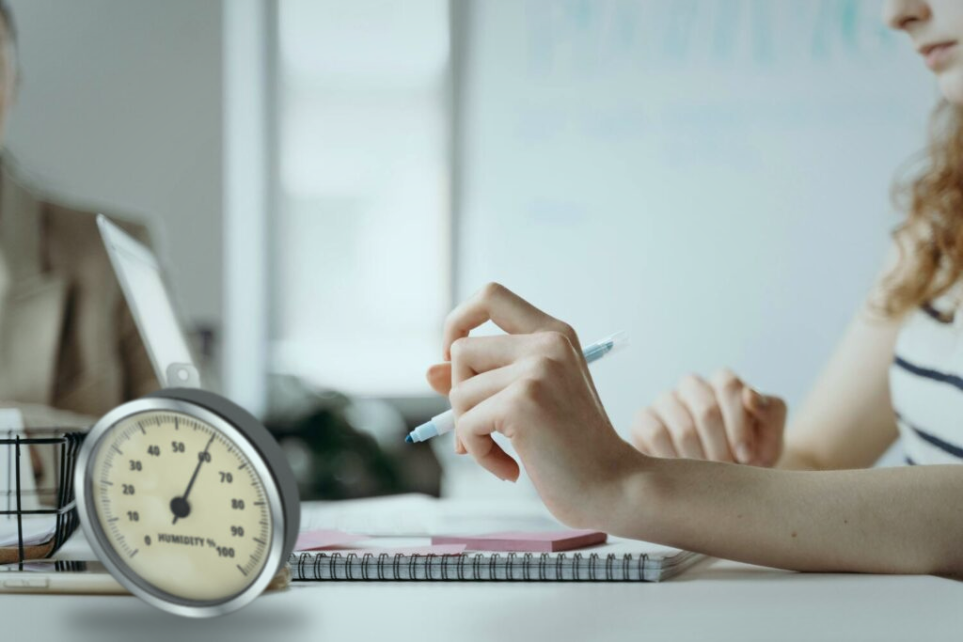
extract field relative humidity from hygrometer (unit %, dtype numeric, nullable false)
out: 60 %
